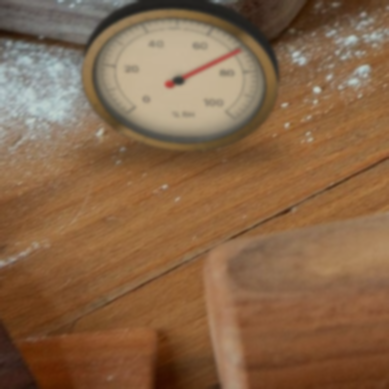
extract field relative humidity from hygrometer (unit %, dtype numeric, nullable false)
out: 70 %
